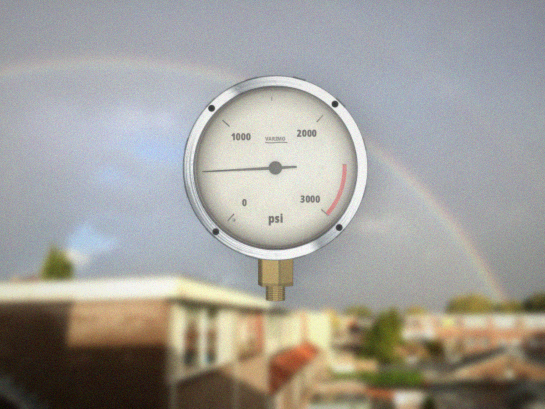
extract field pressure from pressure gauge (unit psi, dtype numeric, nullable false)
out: 500 psi
